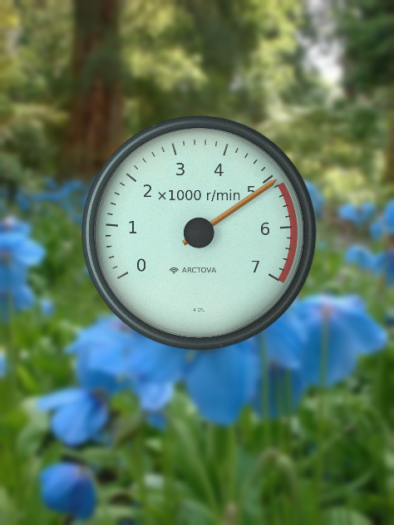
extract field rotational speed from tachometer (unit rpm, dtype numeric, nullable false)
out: 5100 rpm
